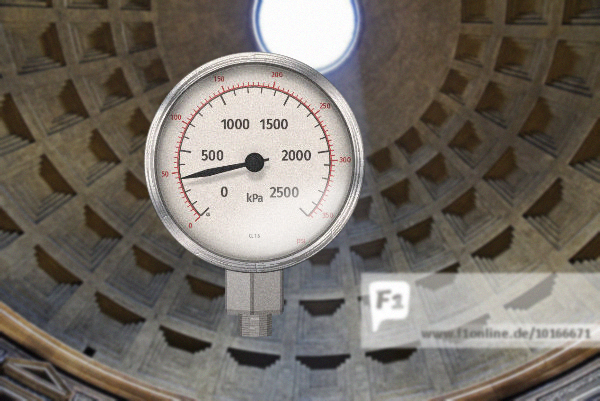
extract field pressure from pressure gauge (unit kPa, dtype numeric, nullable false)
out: 300 kPa
